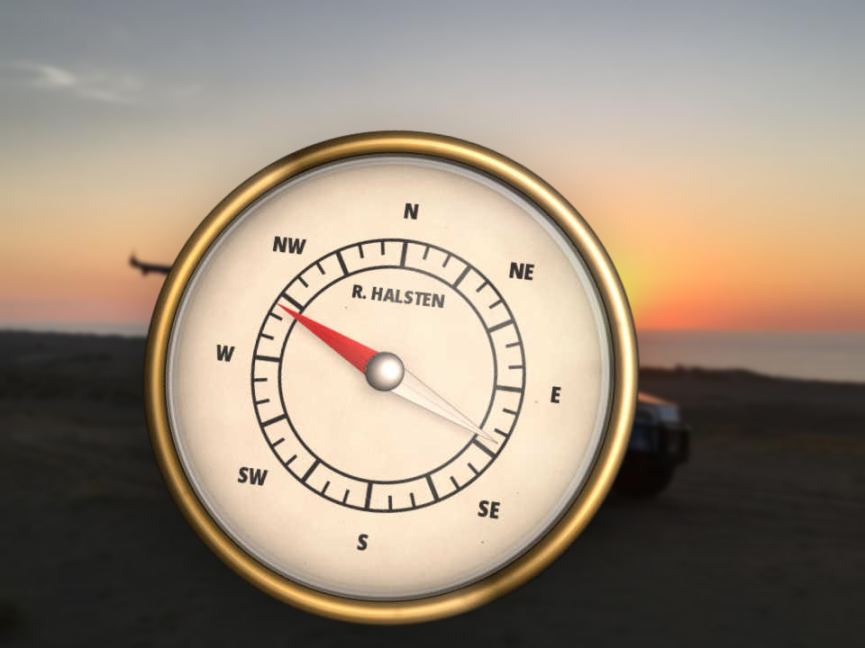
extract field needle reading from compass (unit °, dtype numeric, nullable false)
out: 295 °
